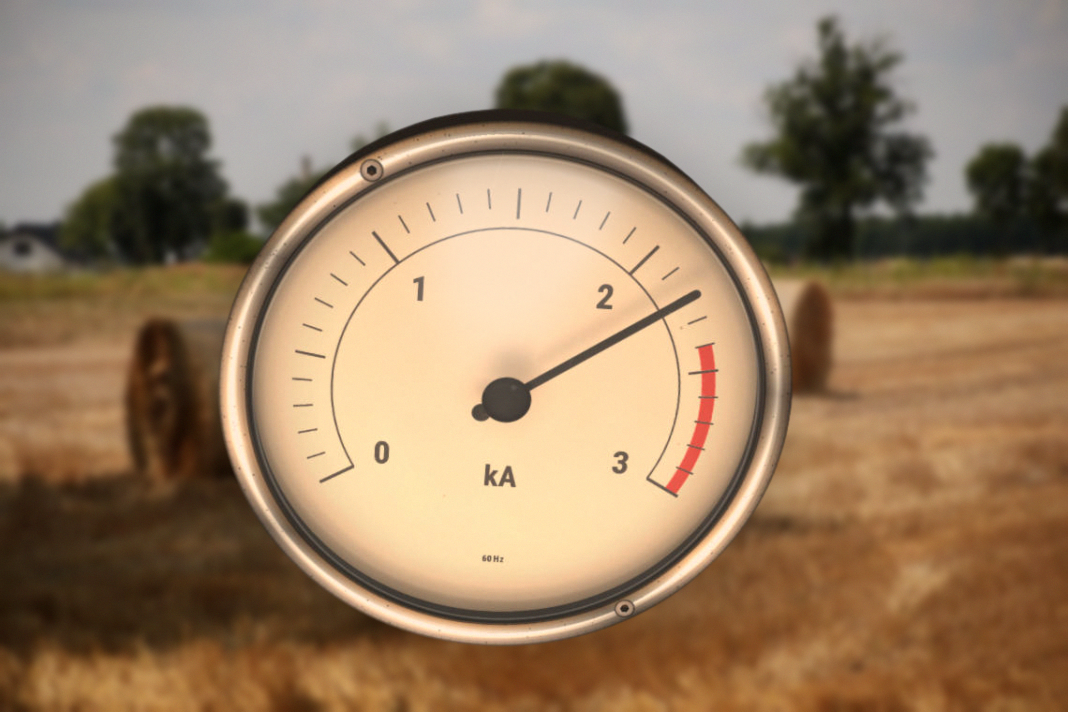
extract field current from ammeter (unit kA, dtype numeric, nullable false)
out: 2.2 kA
